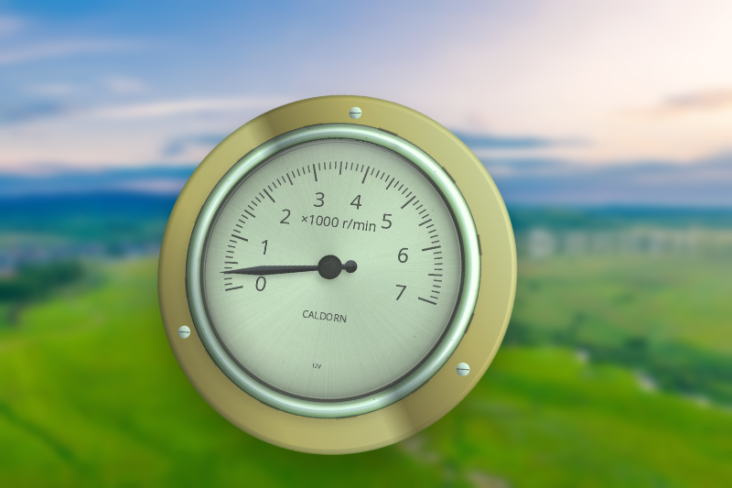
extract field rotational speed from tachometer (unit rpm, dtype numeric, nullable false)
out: 300 rpm
